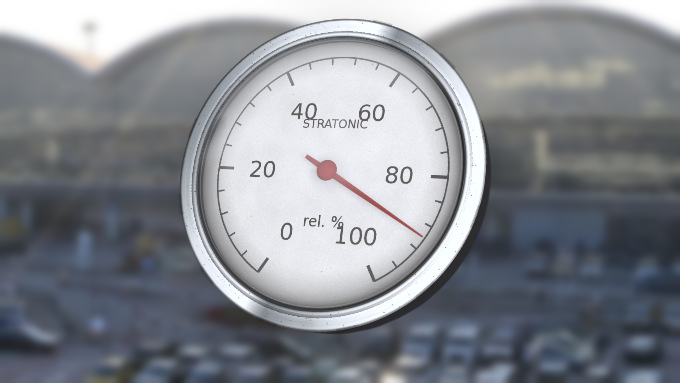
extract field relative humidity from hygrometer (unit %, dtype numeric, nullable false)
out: 90 %
